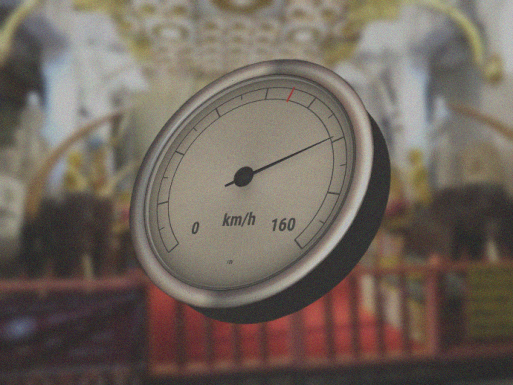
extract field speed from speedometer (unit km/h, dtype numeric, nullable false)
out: 120 km/h
